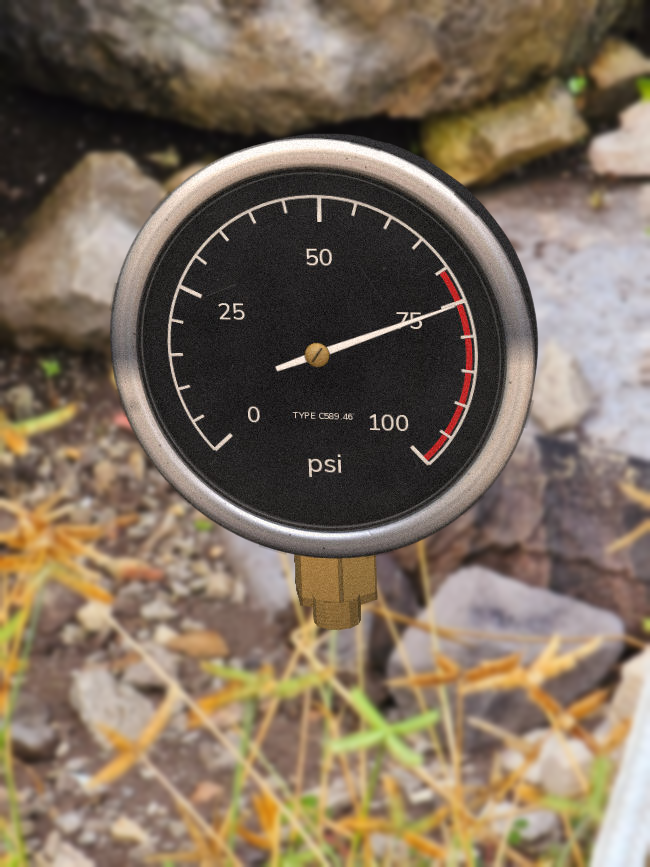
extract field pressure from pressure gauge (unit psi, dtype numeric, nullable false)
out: 75 psi
